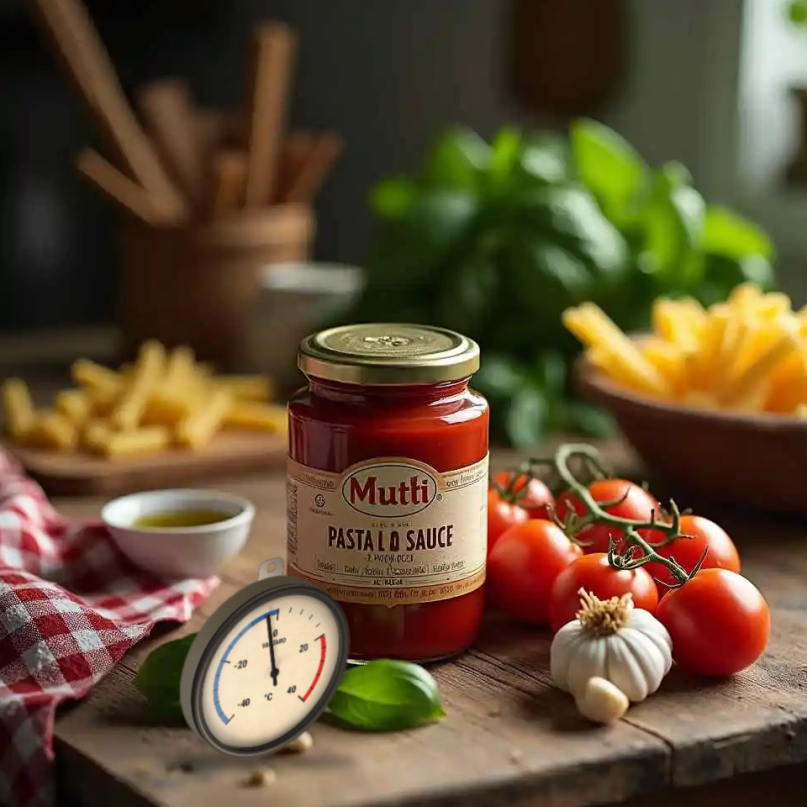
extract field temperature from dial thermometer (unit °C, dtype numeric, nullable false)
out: -4 °C
